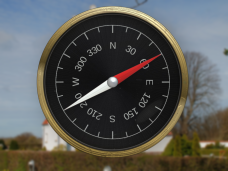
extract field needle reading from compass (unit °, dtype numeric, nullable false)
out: 60 °
